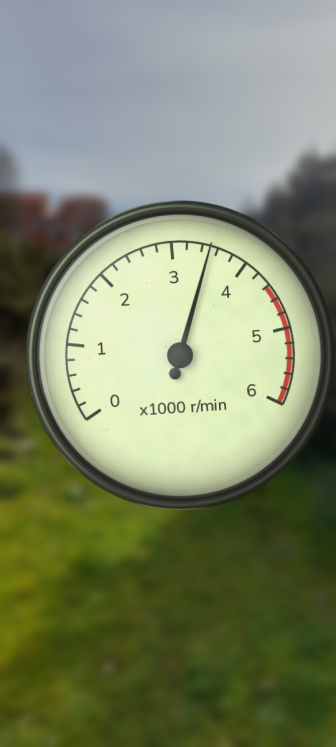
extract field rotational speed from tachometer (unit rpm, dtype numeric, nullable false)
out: 3500 rpm
